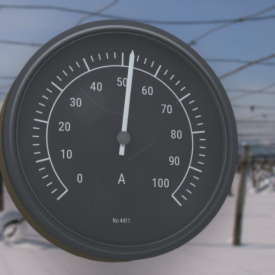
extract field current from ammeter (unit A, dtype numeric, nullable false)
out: 52 A
